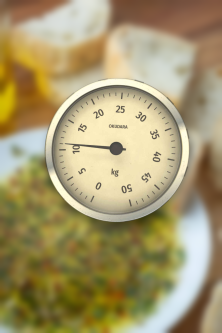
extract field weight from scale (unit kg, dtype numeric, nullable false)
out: 11 kg
